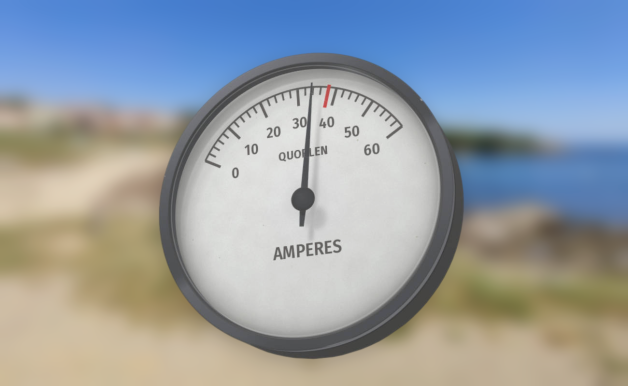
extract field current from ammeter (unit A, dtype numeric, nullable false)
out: 34 A
